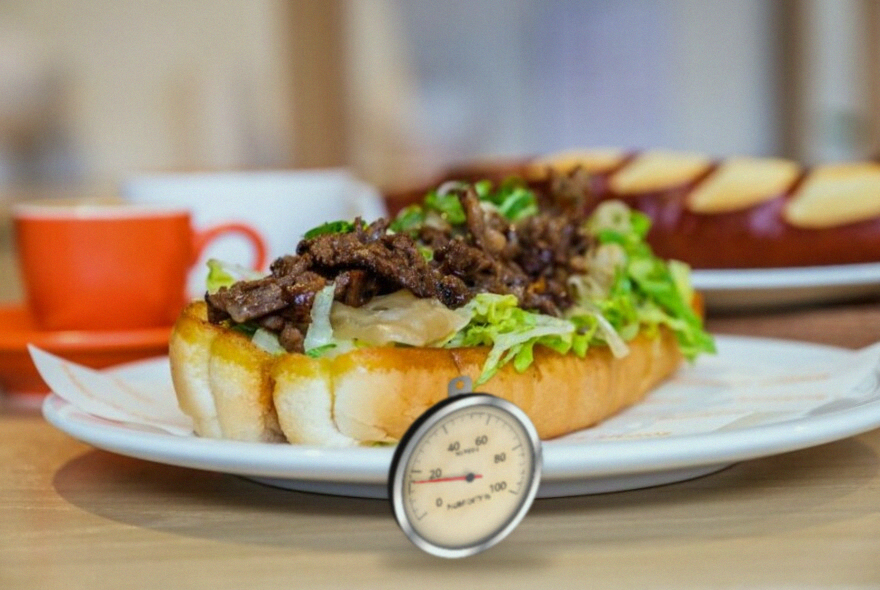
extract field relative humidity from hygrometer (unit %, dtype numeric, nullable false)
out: 16 %
